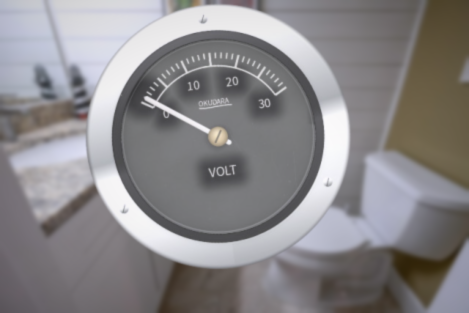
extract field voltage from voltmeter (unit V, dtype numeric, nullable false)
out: 1 V
